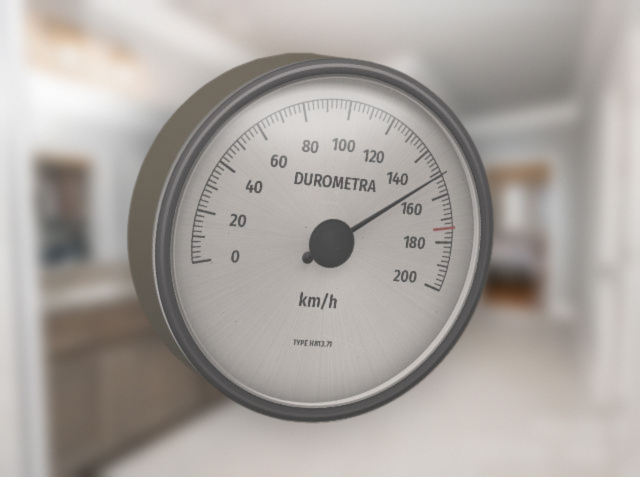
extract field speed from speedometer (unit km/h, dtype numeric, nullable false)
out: 150 km/h
